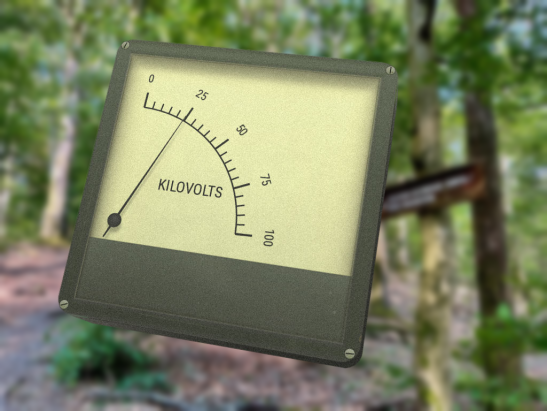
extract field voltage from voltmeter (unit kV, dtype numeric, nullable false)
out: 25 kV
